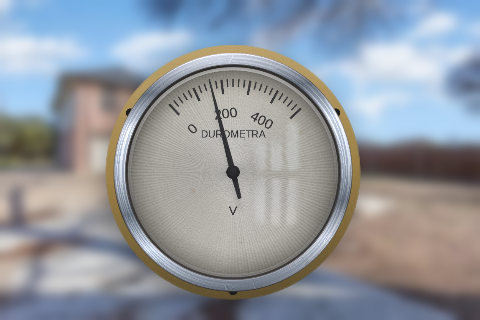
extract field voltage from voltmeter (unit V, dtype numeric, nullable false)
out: 160 V
